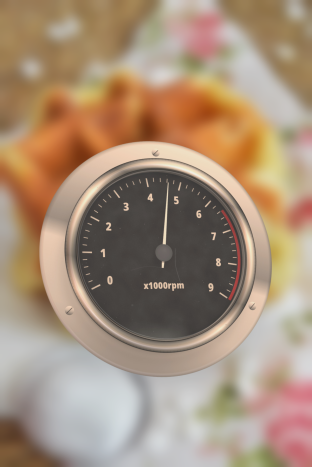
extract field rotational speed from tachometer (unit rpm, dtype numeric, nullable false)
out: 4600 rpm
